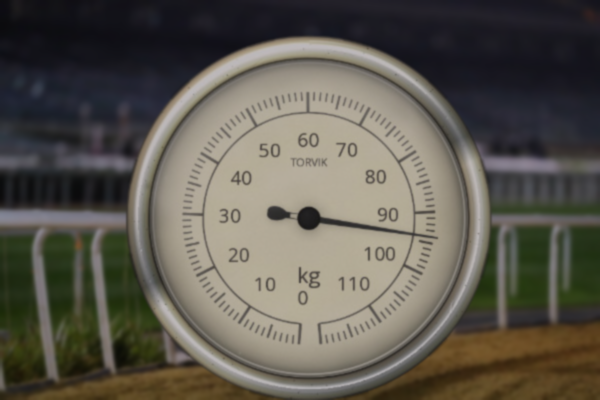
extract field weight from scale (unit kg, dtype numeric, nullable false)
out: 94 kg
